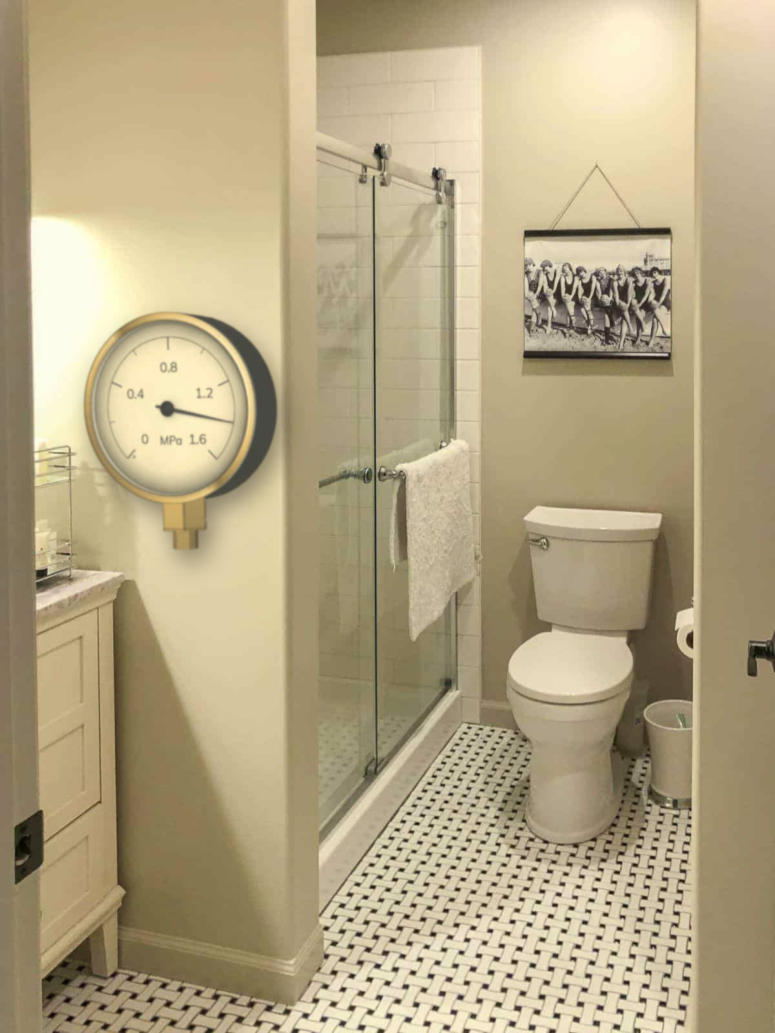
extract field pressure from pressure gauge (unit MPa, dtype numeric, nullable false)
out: 1.4 MPa
